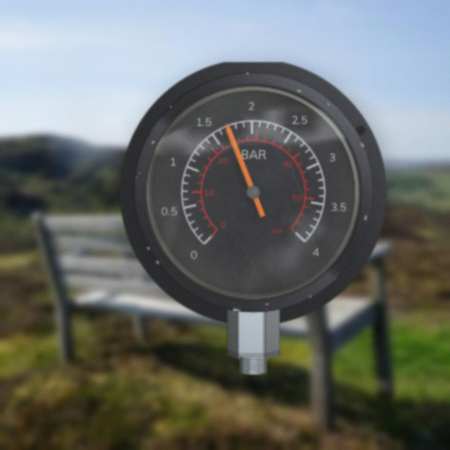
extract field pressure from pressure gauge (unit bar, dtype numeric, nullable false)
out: 1.7 bar
